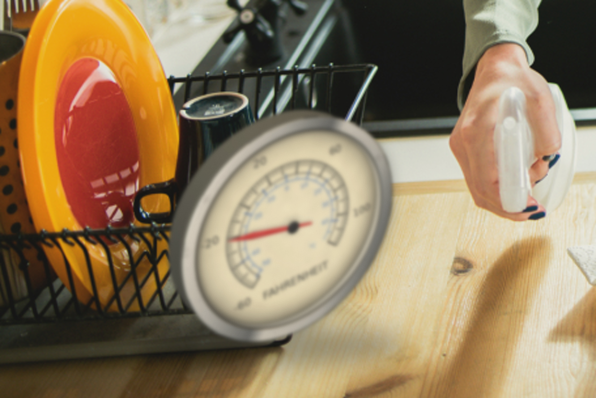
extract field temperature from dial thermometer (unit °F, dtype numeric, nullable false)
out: -20 °F
